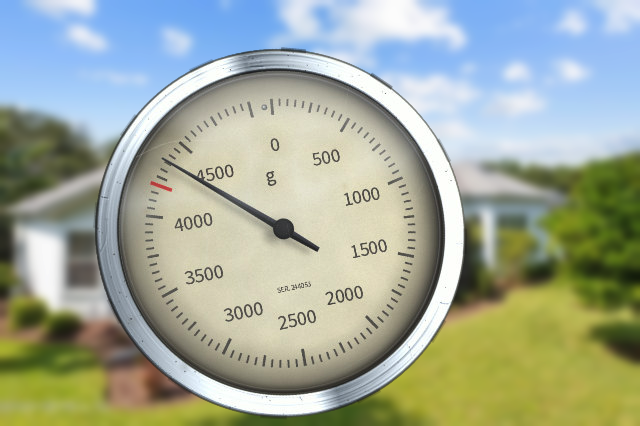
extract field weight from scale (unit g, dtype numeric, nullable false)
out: 4350 g
